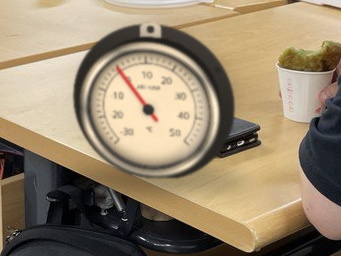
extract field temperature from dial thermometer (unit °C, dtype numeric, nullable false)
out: 0 °C
